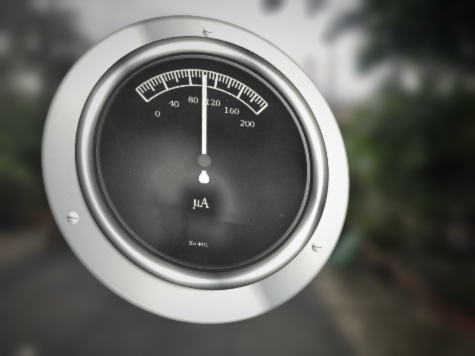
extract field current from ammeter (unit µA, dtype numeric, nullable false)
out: 100 µA
